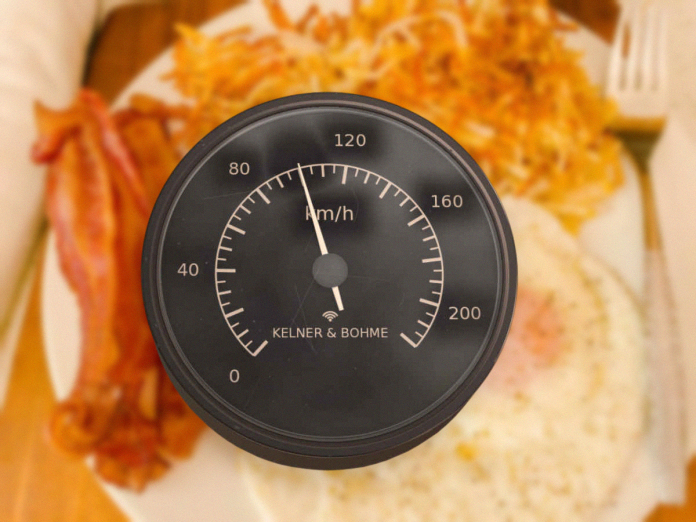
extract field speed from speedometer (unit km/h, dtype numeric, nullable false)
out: 100 km/h
